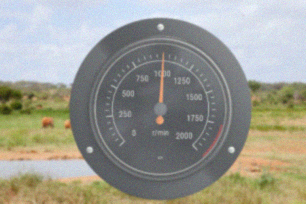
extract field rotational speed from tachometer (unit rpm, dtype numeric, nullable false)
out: 1000 rpm
